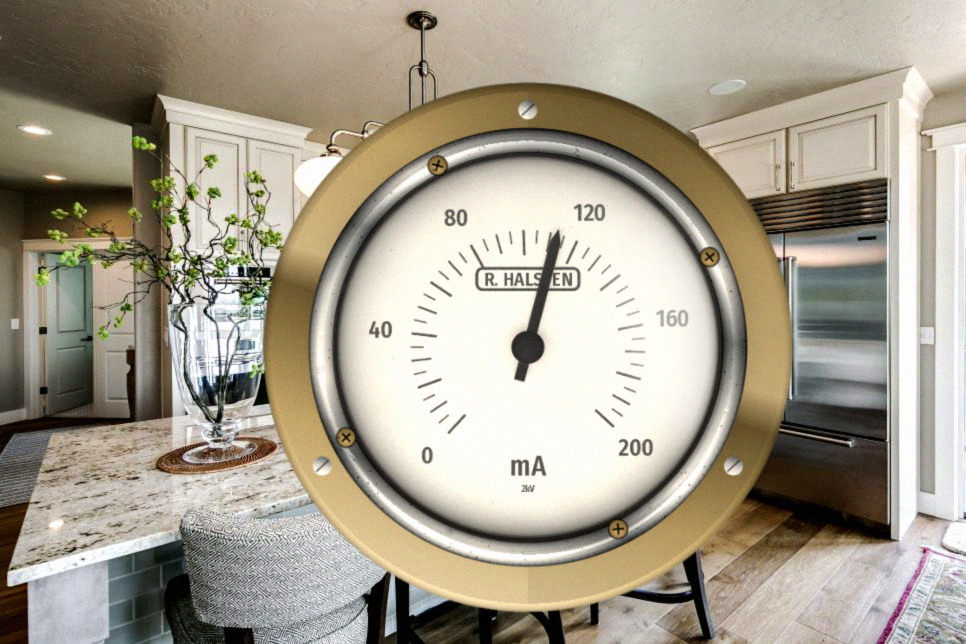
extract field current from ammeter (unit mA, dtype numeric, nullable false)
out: 112.5 mA
